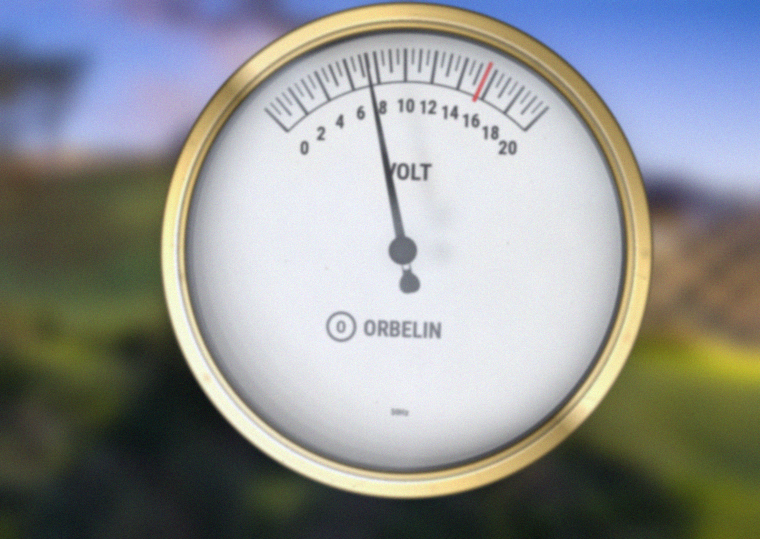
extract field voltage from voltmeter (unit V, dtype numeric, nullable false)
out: 7.5 V
